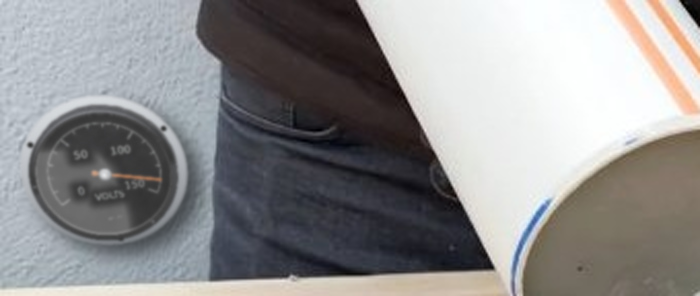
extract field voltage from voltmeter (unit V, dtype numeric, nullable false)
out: 140 V
